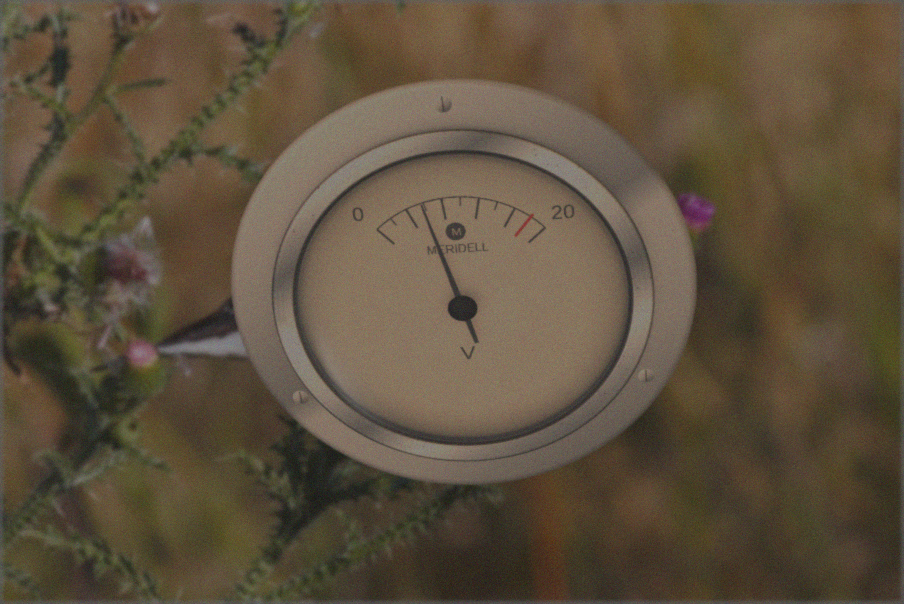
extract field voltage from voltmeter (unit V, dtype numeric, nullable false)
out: 6 V
